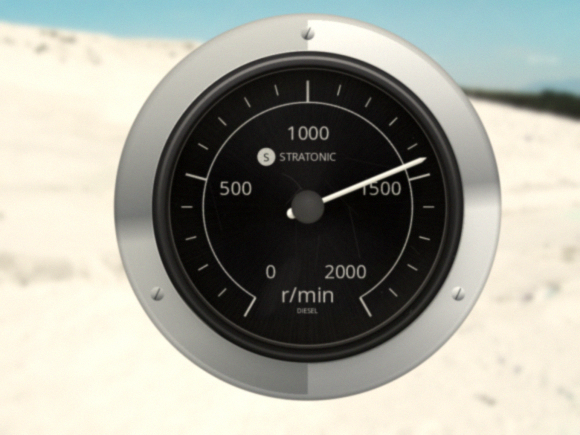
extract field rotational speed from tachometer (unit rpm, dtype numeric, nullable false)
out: 1450 rpm
